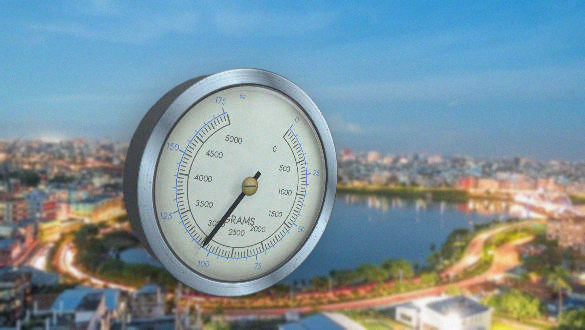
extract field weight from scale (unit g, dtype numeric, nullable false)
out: 3000 g
